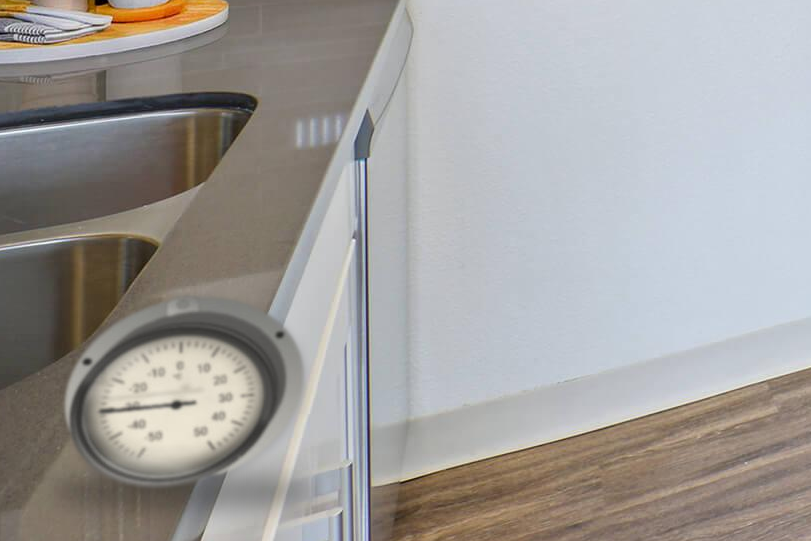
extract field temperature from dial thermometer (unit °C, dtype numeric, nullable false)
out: -30 °C
